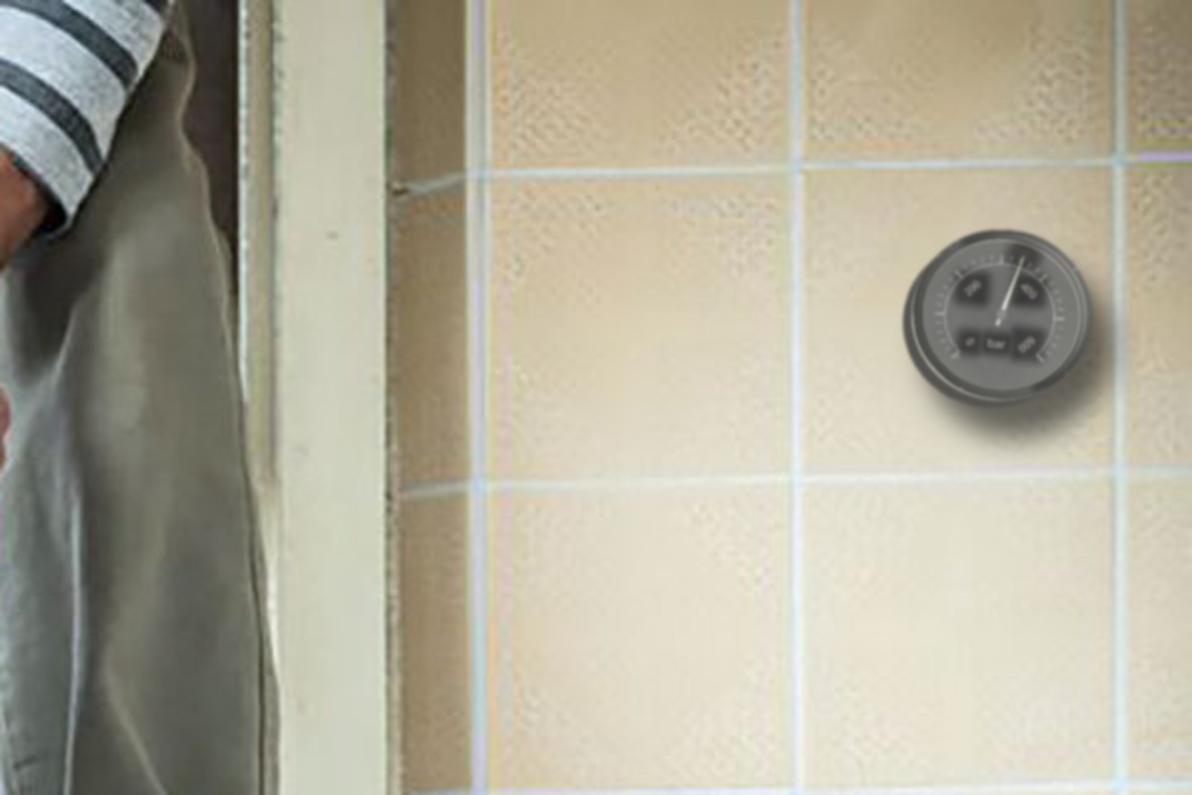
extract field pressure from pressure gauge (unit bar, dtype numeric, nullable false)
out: 340 bar
